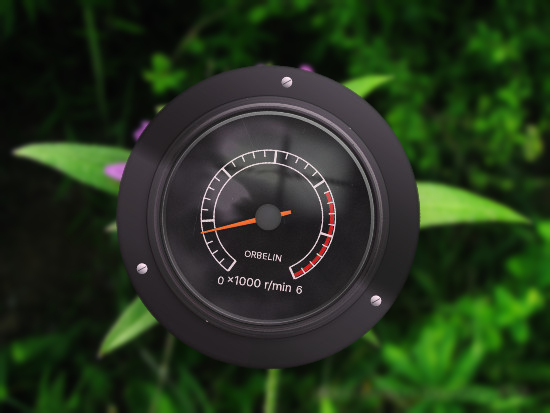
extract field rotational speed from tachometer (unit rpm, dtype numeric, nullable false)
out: 800 rpm
